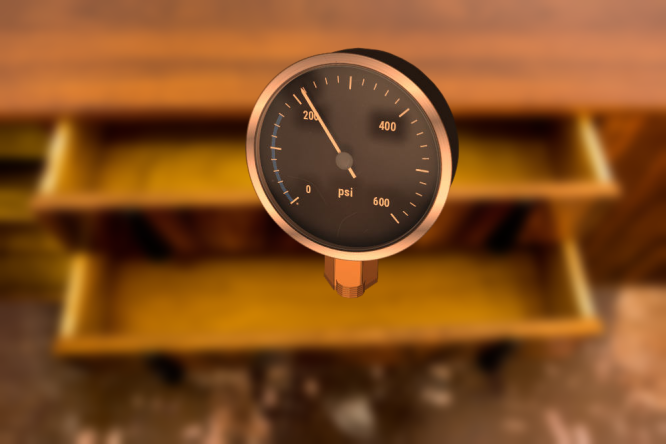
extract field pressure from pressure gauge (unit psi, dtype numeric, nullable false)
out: 220 psi
